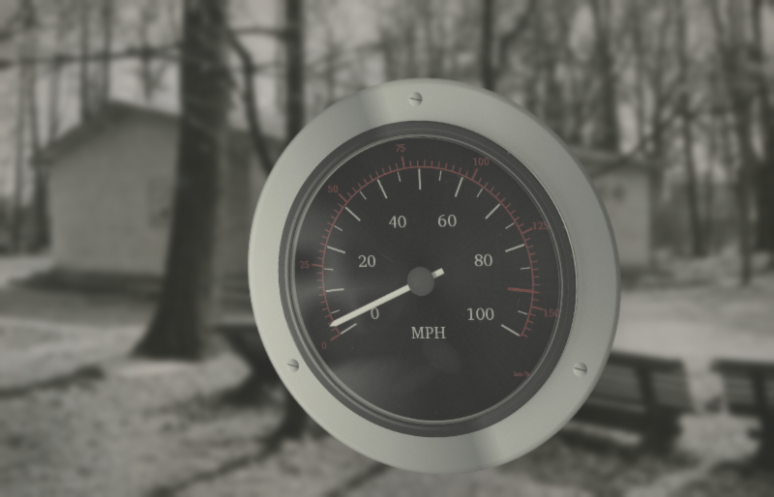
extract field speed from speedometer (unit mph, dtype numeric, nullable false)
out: 2.5 mph
